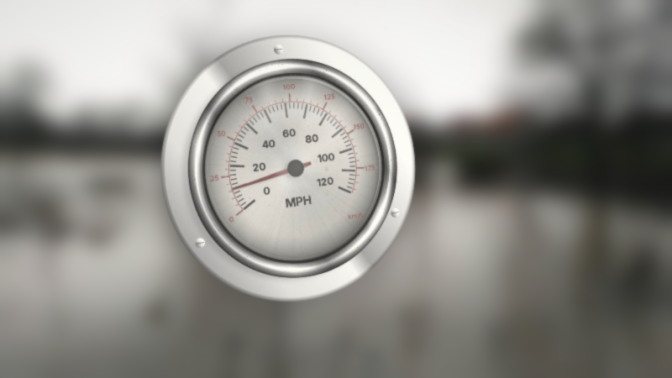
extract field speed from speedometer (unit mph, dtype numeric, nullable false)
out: 10 mph
